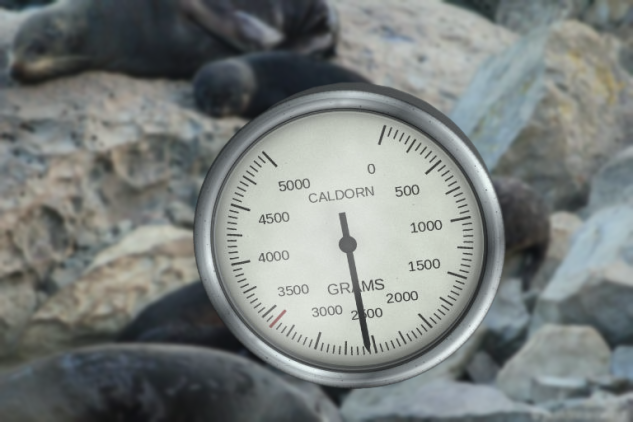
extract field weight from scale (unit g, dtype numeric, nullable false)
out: 2550 g
